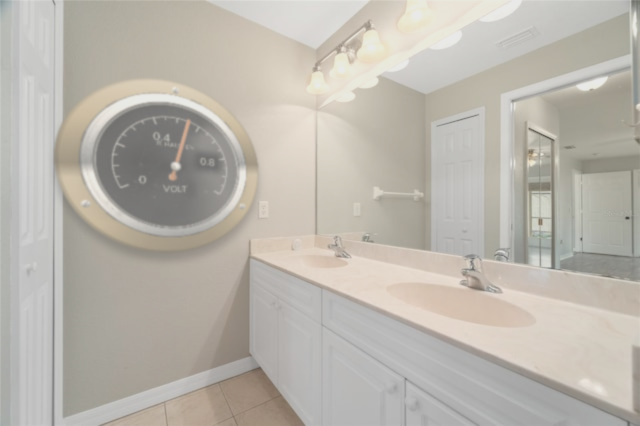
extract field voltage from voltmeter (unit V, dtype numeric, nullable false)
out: 0.55 V
